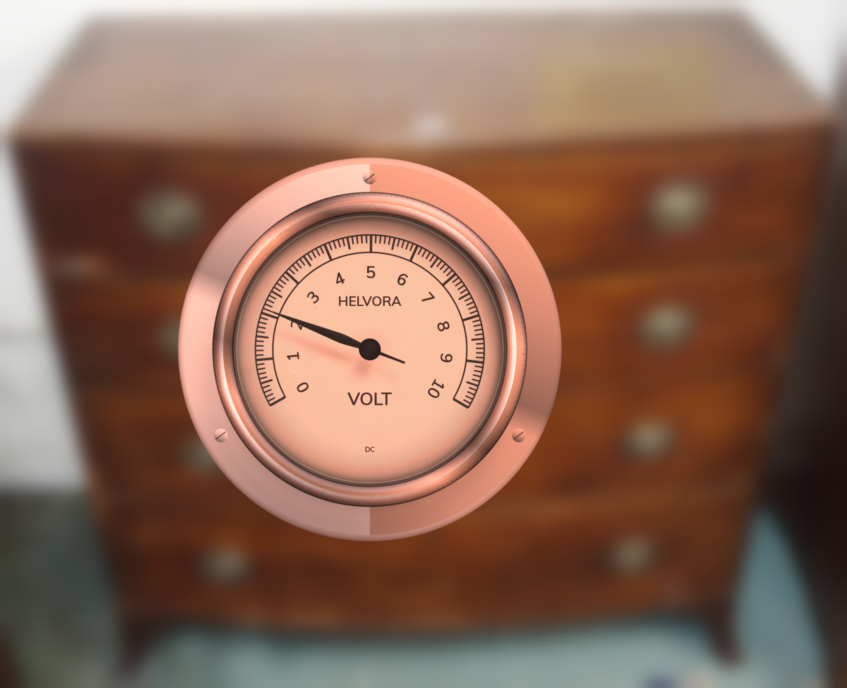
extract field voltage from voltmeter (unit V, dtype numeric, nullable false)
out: 2.1 V
